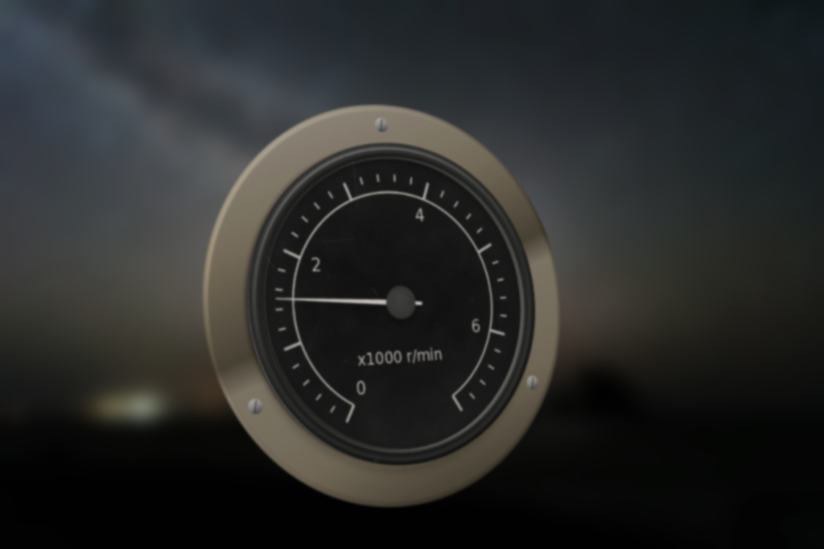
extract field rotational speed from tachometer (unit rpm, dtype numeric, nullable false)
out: 1500 rpm
